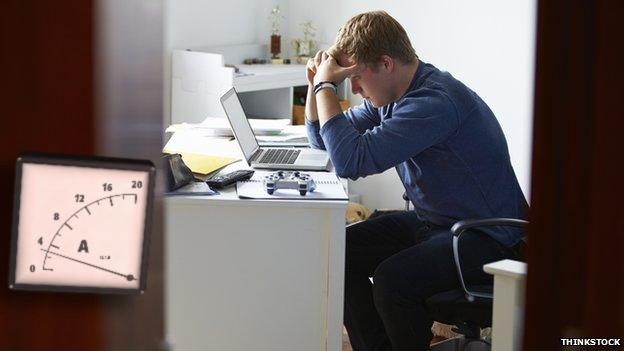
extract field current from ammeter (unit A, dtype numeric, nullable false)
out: 3 A
